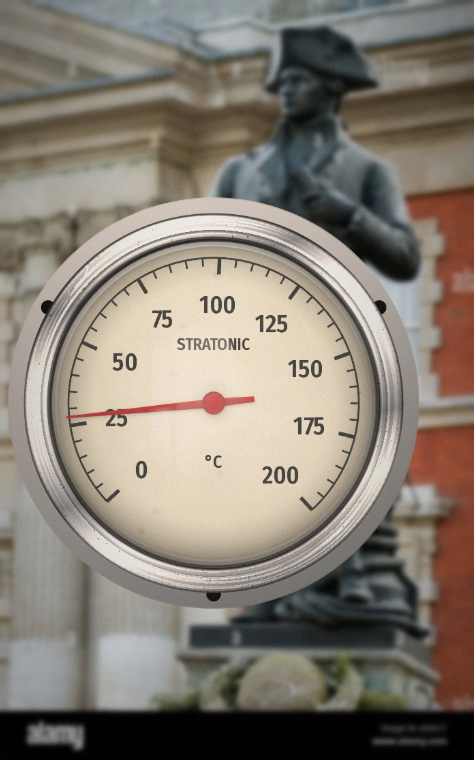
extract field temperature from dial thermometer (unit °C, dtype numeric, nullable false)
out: 27.5 °C
